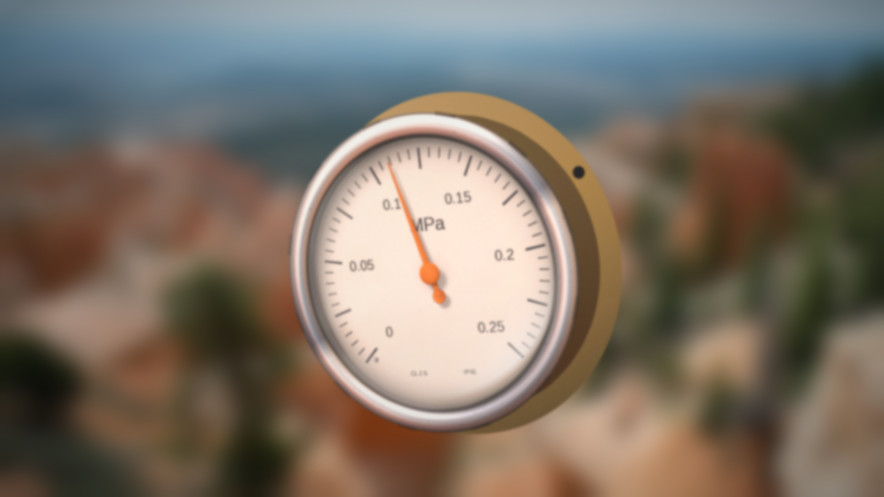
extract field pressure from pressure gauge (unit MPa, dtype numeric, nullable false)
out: 0.11 MPa
